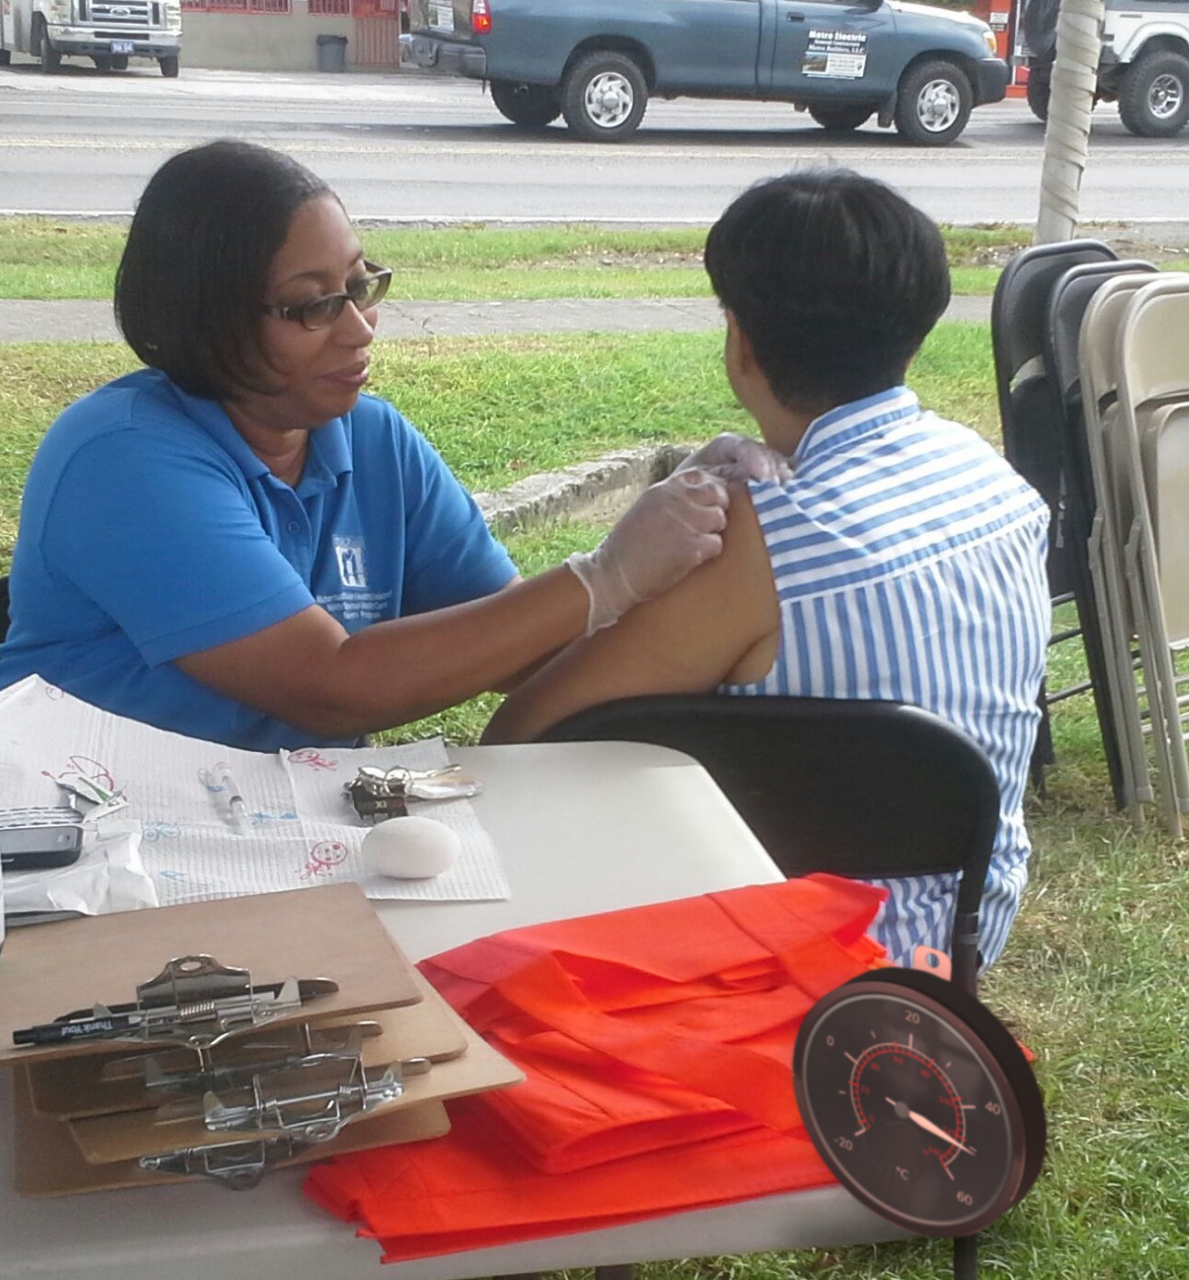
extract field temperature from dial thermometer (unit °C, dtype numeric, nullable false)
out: 50 °C
